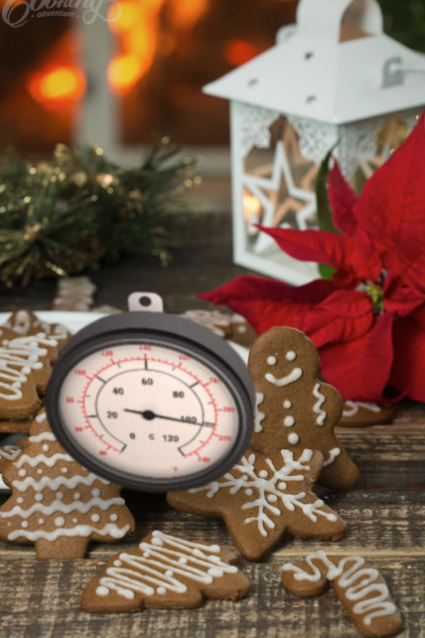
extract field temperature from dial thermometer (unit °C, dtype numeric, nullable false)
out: 100 °C
